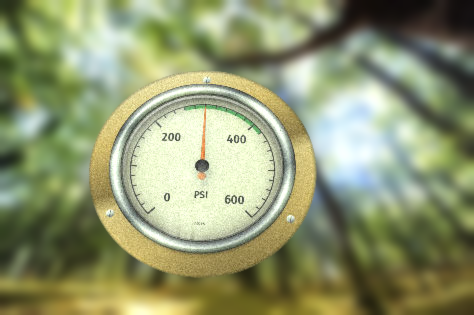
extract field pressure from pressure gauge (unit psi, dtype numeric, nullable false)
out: 300 psi
